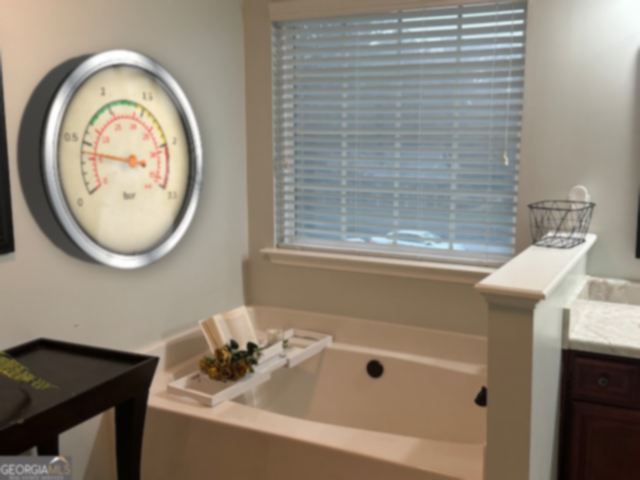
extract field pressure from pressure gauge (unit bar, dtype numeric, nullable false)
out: 0.4 bar
